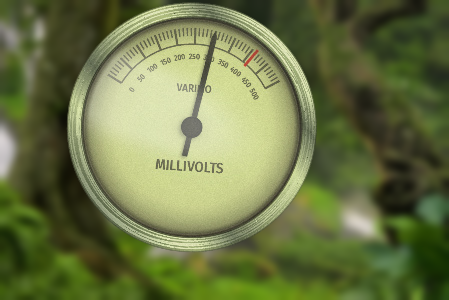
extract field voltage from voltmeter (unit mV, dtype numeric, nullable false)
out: 300 mV
